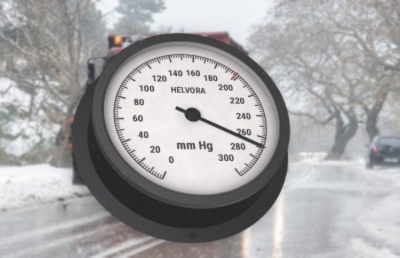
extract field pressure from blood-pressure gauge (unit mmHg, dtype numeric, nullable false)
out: 270 mmHg
